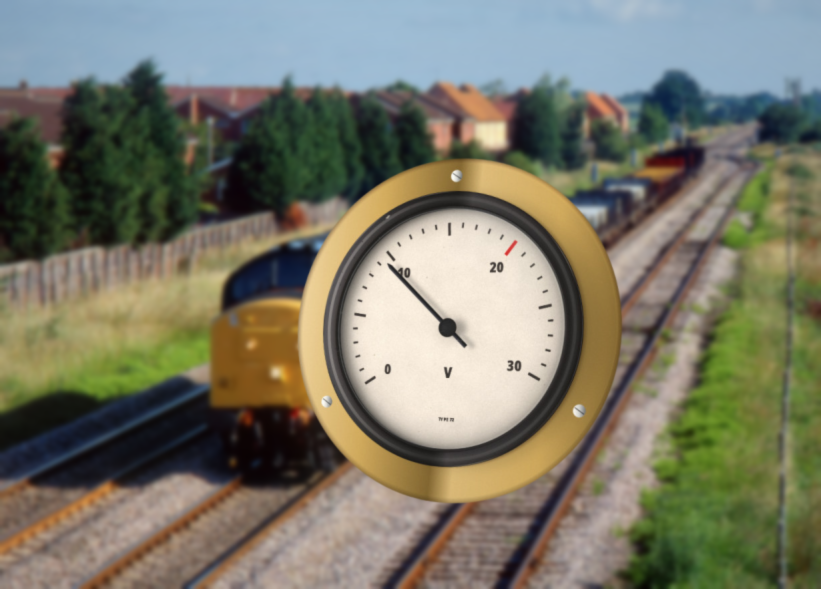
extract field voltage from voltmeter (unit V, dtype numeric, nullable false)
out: 9.5 V
